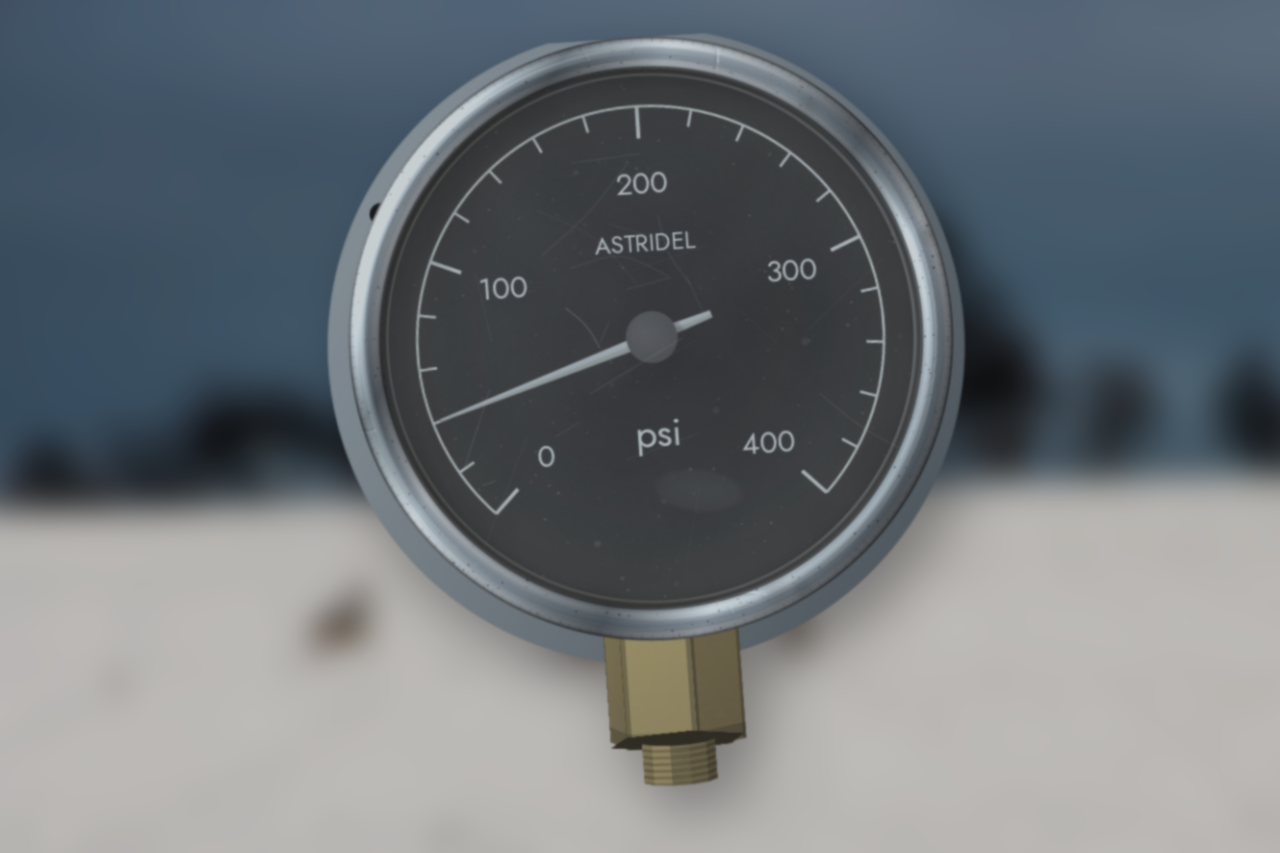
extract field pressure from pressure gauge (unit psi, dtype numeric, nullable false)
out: 40 psi
